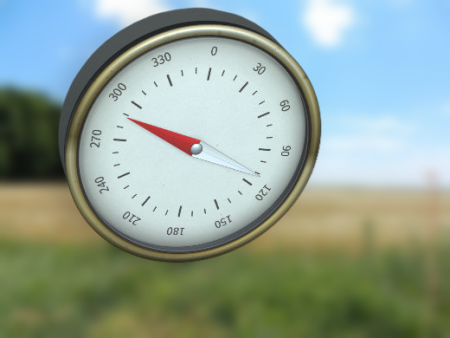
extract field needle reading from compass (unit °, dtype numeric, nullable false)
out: 290 °
